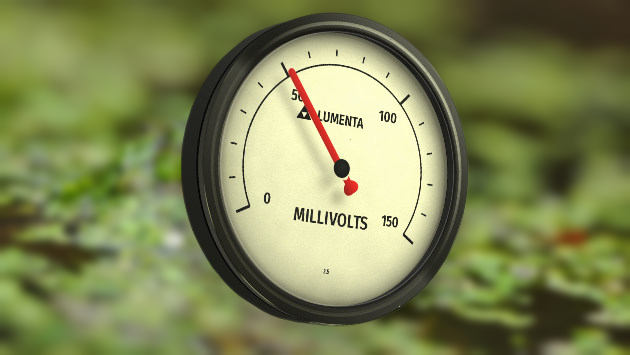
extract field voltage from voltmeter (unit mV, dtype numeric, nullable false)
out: 50 mV
